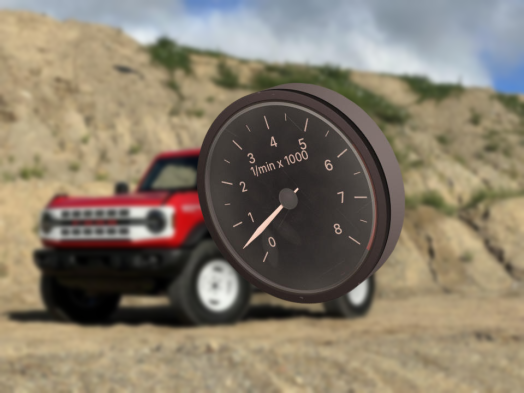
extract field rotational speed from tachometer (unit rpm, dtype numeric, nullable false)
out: 500 rpm
